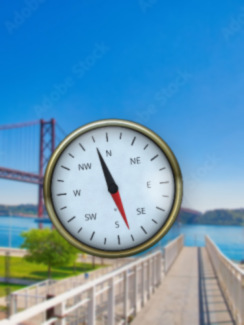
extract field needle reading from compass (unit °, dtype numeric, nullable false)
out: 165 °
